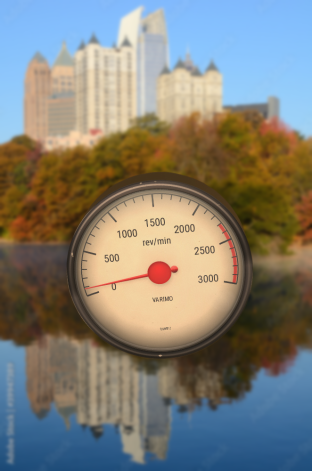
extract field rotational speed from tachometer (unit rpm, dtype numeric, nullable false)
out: 100 rpm
